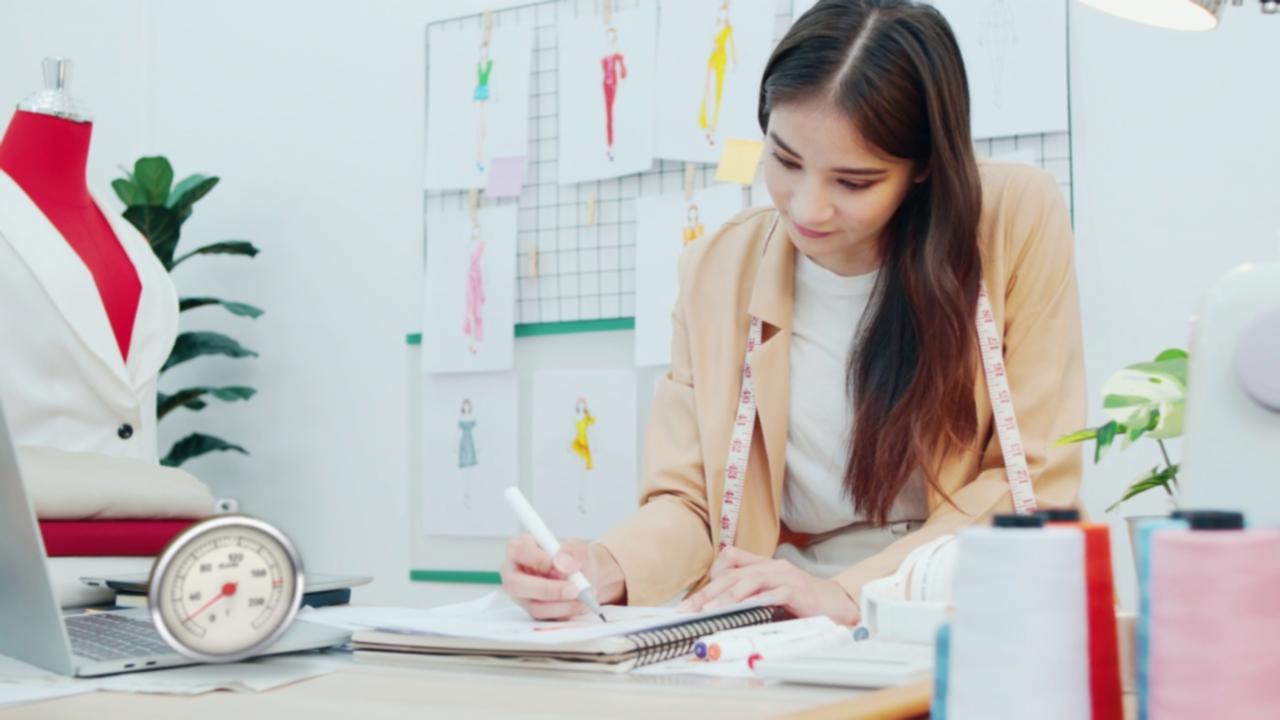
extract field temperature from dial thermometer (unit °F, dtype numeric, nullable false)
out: 20 °F
